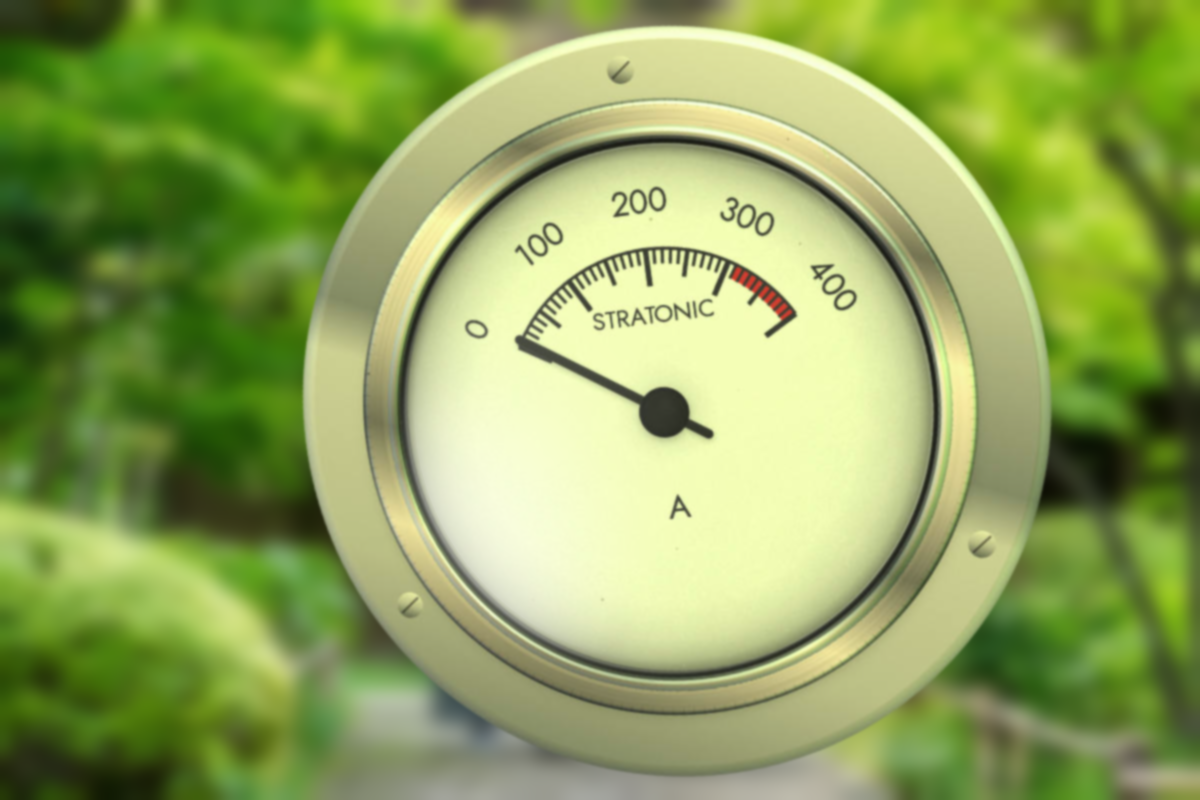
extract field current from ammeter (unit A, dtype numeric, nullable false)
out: 10 A
